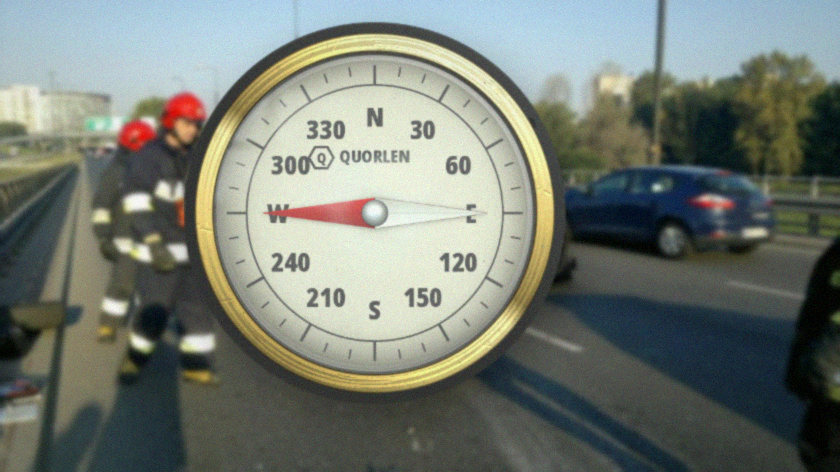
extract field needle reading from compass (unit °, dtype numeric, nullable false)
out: 270 °
